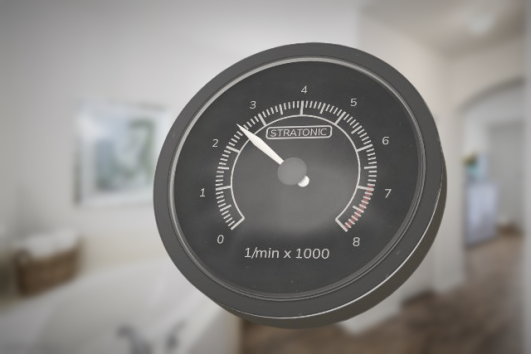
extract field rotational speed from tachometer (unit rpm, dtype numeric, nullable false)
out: 2500 rpm
